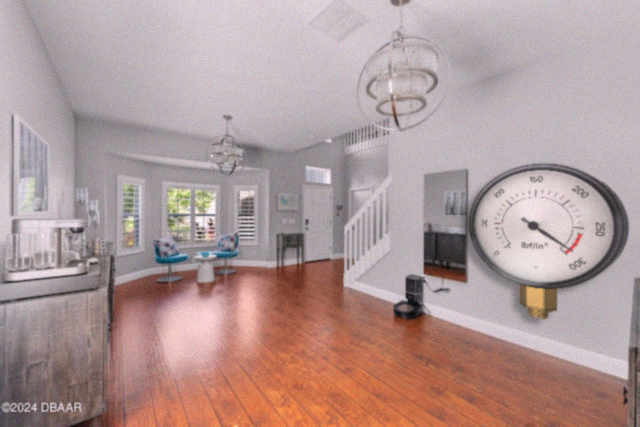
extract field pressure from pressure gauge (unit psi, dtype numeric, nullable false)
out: 290 psi
